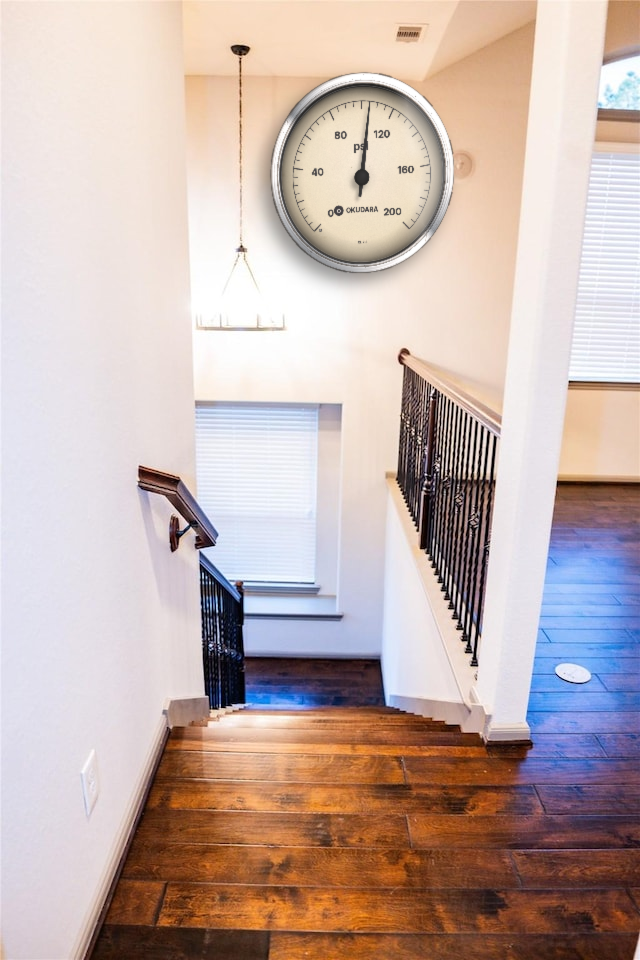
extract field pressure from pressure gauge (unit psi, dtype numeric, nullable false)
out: 105 psi
